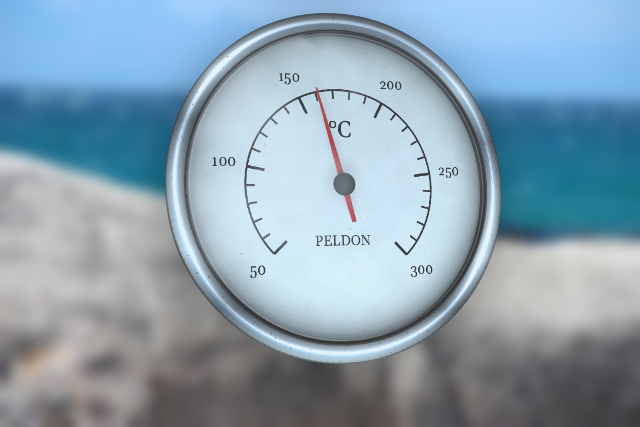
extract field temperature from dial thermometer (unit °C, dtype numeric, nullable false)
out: 160 °C
